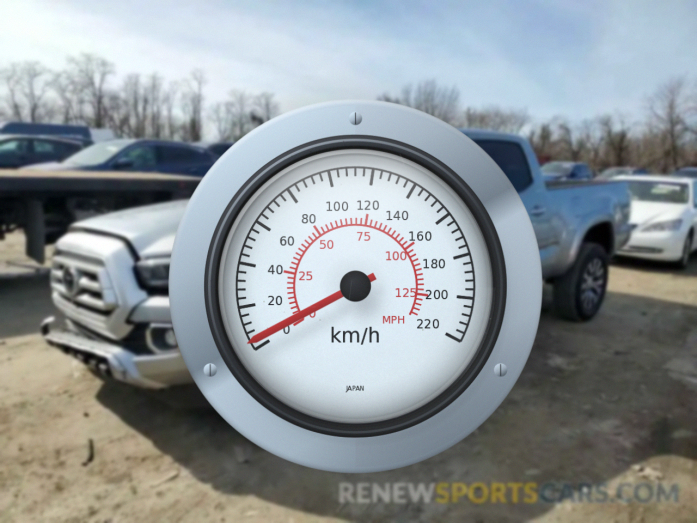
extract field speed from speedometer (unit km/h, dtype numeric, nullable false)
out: 4 km/h
